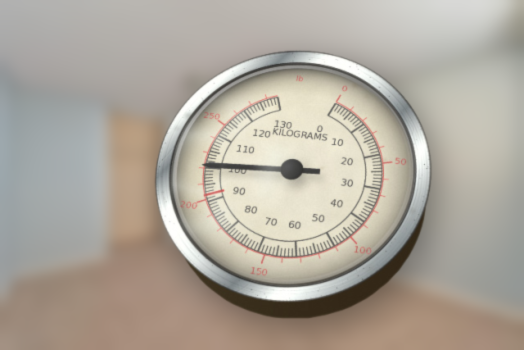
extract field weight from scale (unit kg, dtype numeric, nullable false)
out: 100 kg
